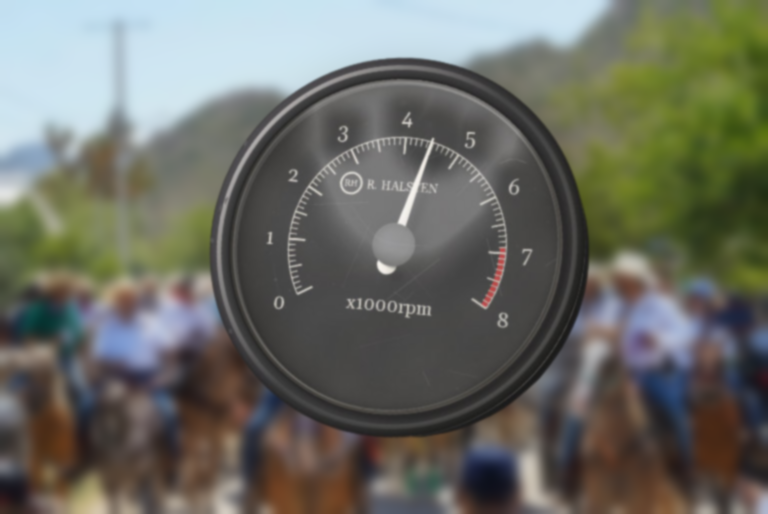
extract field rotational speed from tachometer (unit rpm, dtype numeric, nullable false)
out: 4500 rpm
